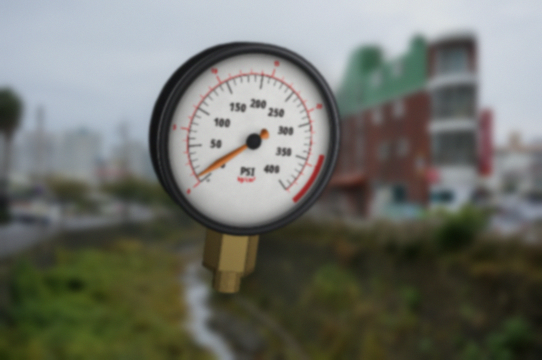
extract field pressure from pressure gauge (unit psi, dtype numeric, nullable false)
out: 10 psi
